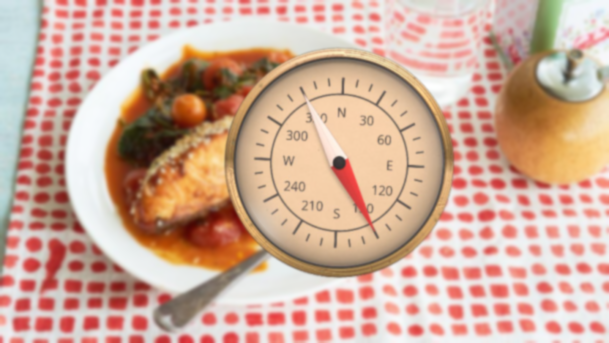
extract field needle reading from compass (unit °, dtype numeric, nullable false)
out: 150 °
